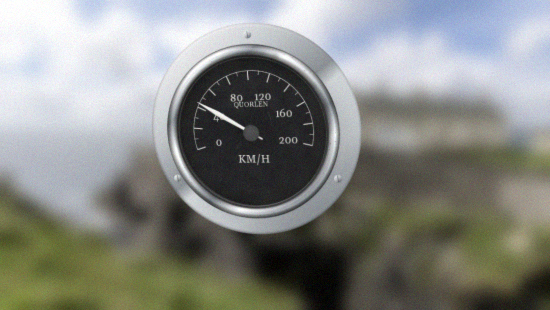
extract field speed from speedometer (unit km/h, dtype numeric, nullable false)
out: 45 km/h
